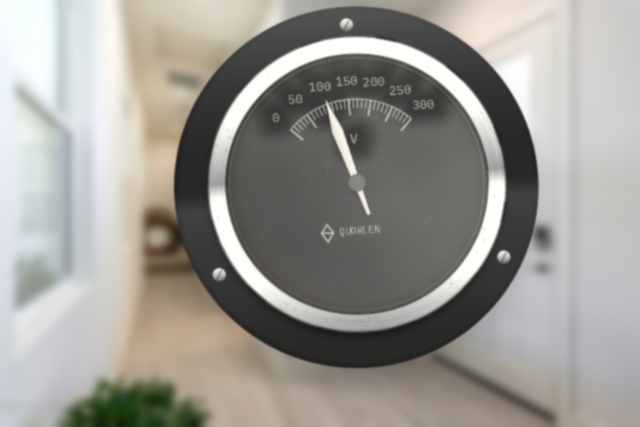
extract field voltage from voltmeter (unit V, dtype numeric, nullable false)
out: 100 V
